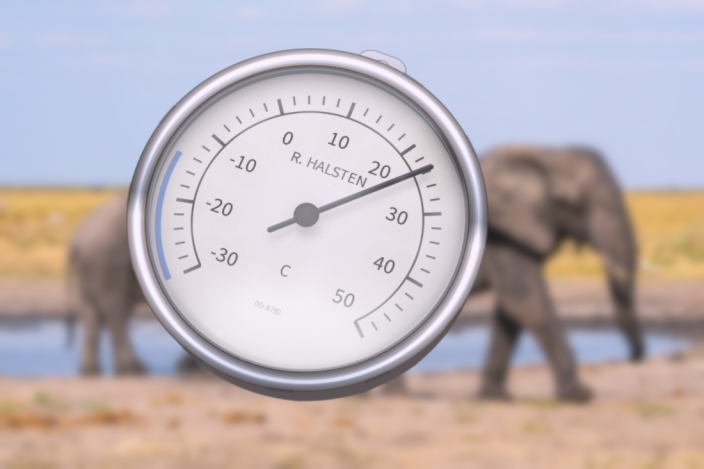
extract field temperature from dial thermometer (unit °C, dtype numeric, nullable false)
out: 24 °C
